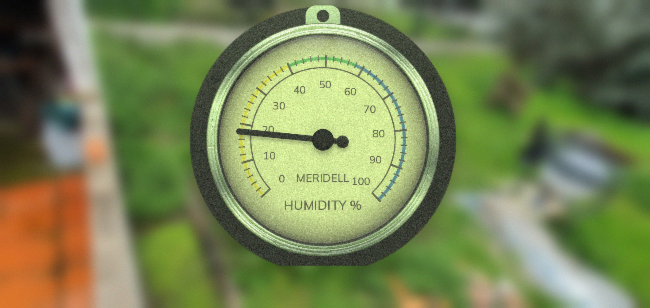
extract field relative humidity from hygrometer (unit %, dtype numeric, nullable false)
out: 18 %
